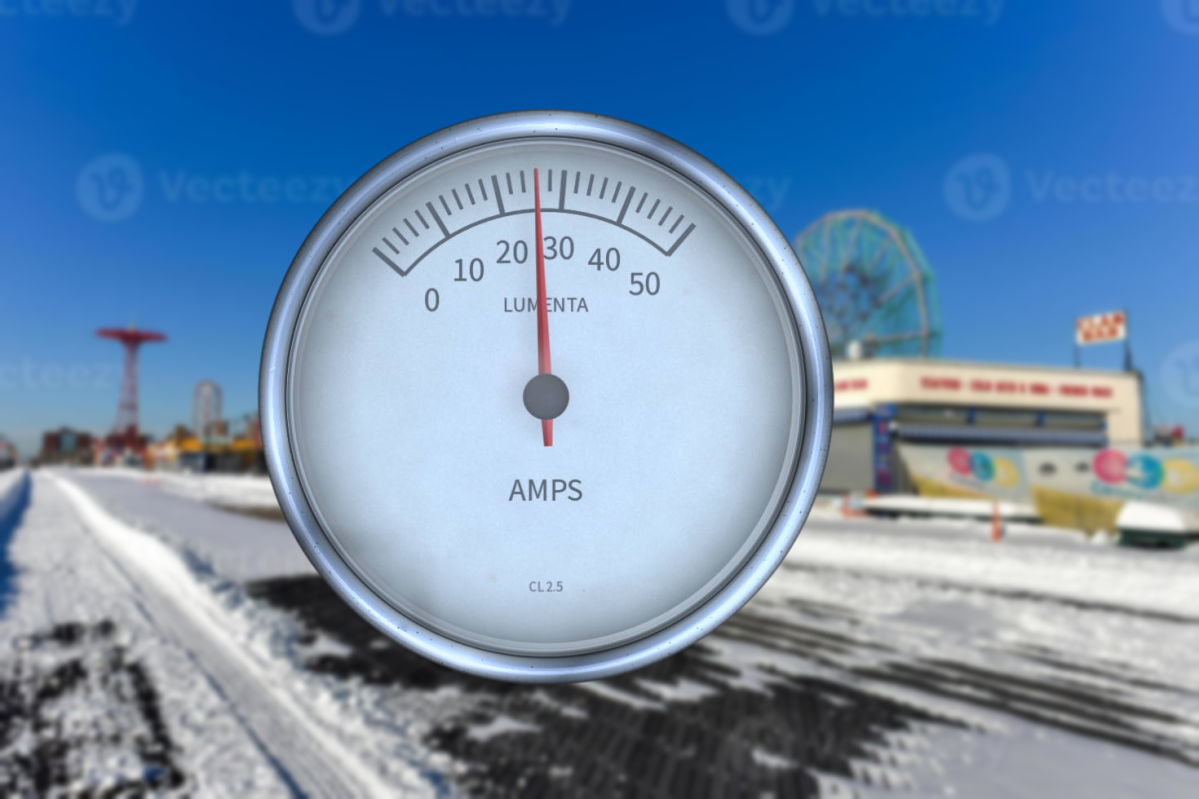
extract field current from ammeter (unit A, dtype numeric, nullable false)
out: 26 A
